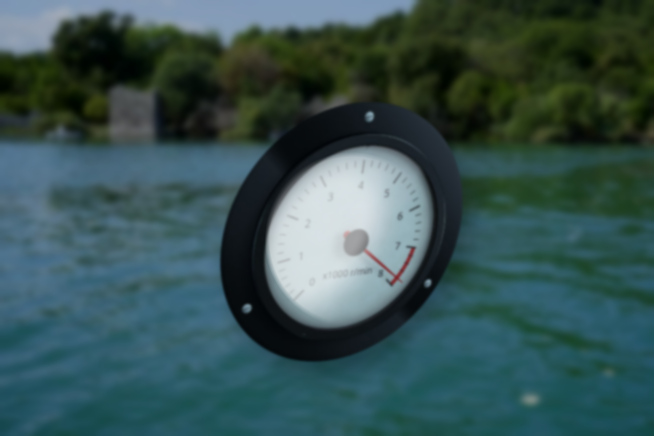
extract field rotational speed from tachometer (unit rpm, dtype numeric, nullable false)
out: 7800 rpm
